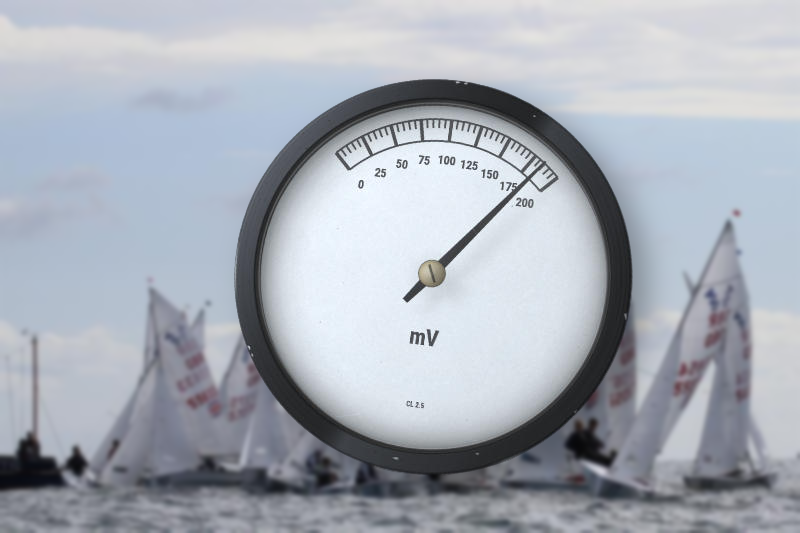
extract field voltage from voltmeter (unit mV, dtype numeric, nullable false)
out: 185 mV
